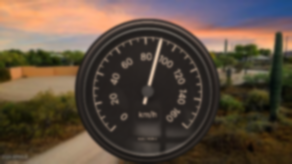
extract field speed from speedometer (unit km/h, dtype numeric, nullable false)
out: 90 km/h
